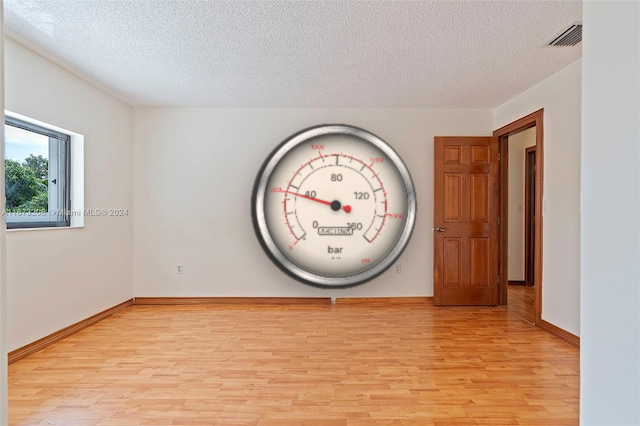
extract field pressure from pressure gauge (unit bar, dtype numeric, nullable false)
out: 35 bar
